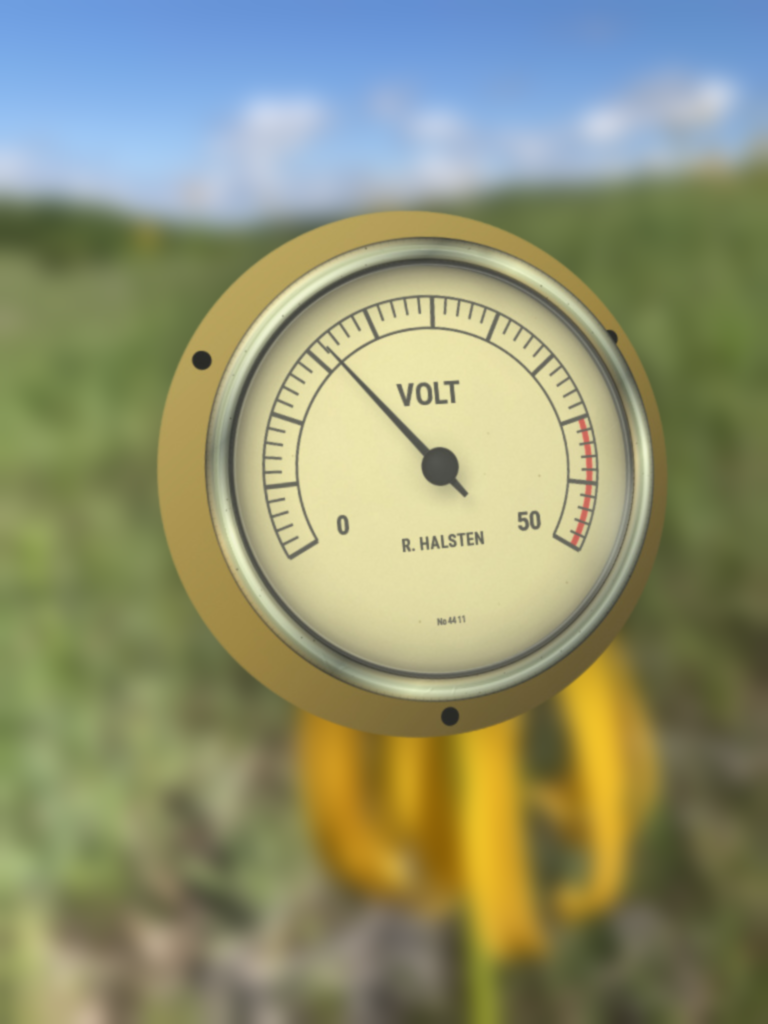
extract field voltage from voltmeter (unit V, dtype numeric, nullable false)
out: 16 V
